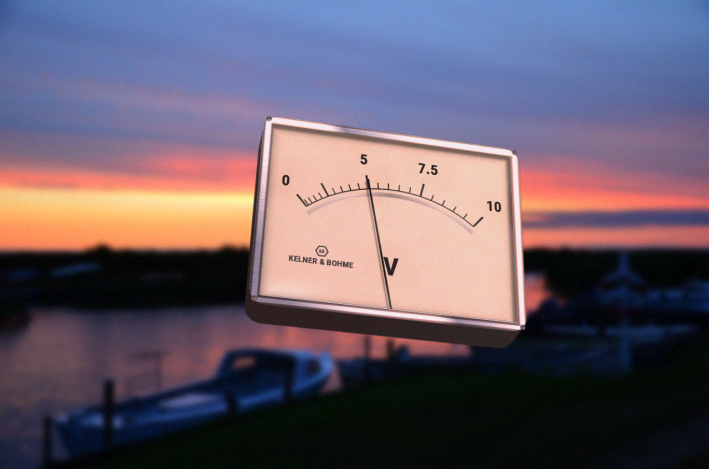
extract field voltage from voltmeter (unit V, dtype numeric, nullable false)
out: 5 V
